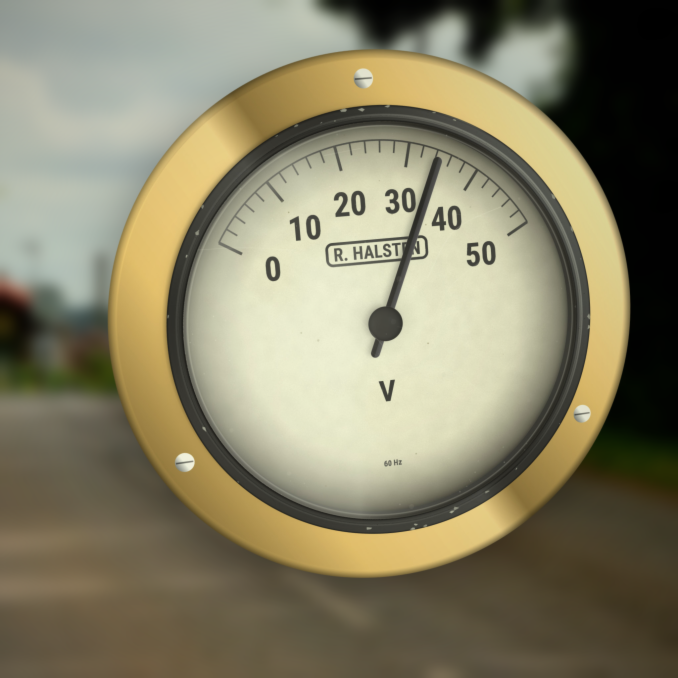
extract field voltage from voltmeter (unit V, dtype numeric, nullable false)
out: 34 V
